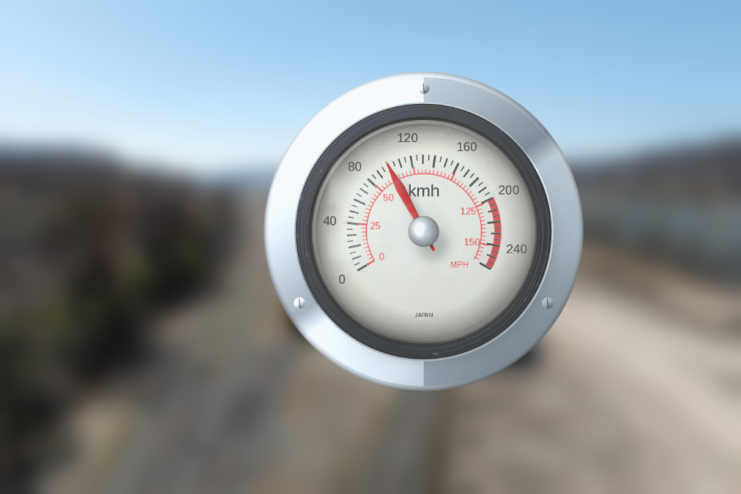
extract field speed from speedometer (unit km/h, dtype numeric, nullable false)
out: 100 km/h
